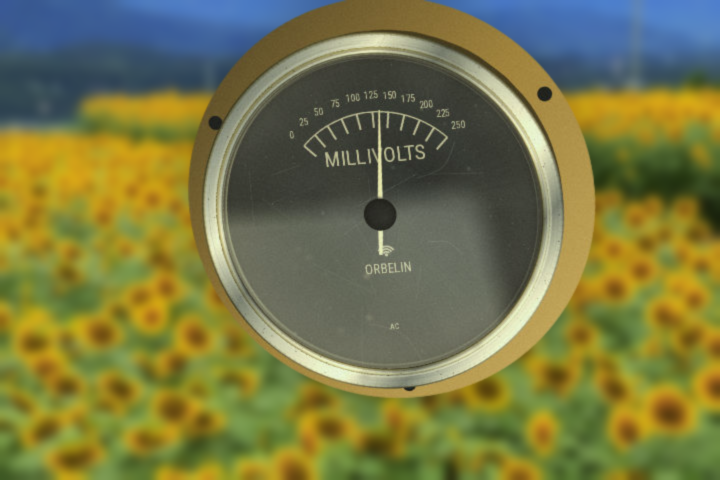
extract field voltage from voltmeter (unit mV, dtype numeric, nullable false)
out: 137.5 mV
